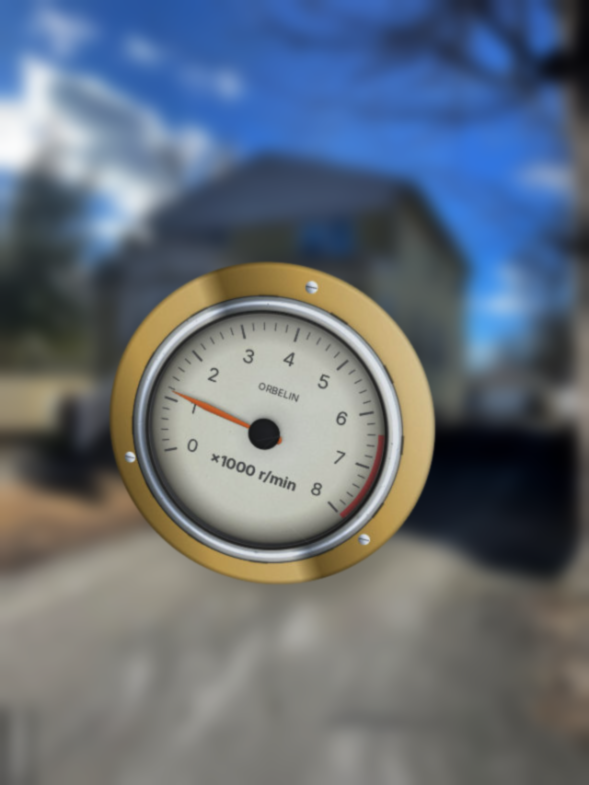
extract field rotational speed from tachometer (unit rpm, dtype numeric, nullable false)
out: 1200 rpm
